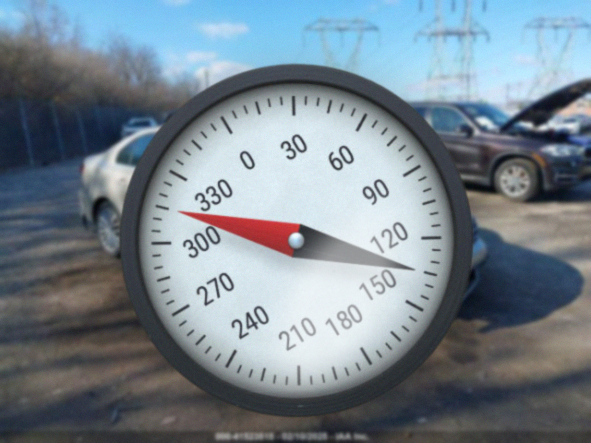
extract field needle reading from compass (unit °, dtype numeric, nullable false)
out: 315 °
